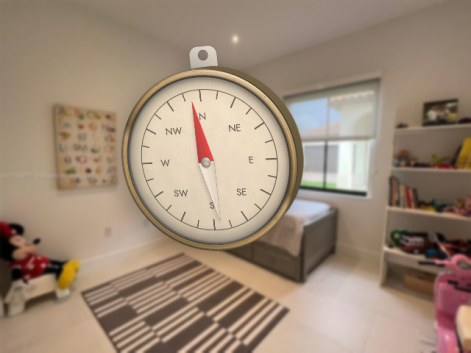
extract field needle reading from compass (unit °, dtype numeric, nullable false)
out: 352.5 °
